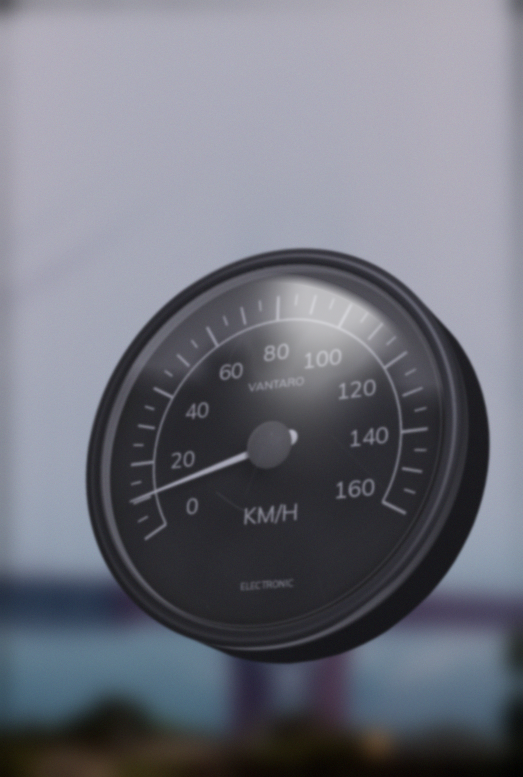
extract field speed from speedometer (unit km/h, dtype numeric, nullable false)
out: 10 km/h
